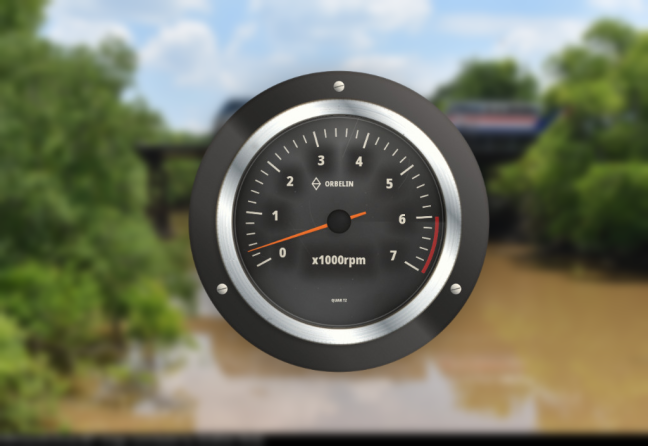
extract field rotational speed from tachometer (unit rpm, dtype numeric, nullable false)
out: 300 rpm
